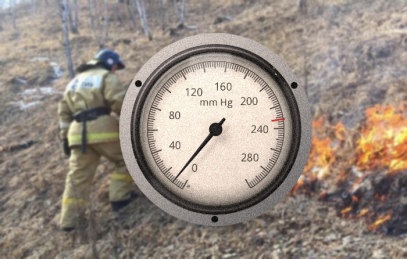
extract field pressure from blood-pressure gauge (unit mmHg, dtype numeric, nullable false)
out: 10 mmHg
